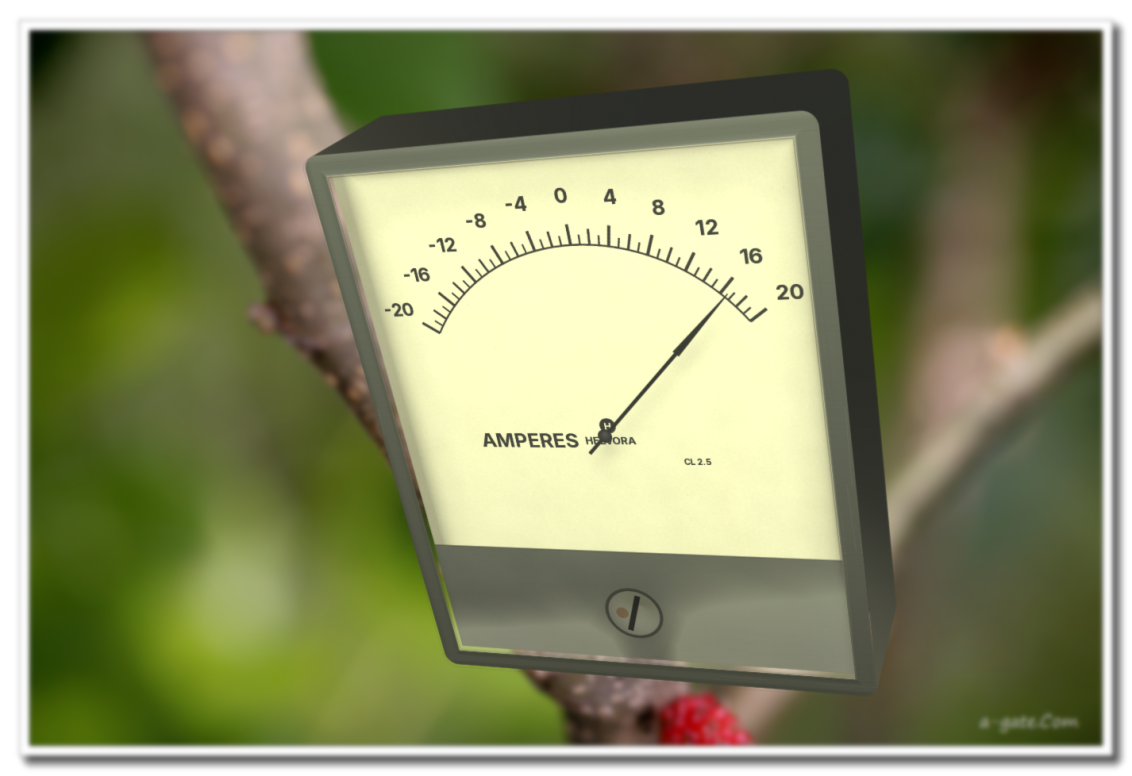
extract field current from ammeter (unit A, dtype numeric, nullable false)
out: 16.5 A
